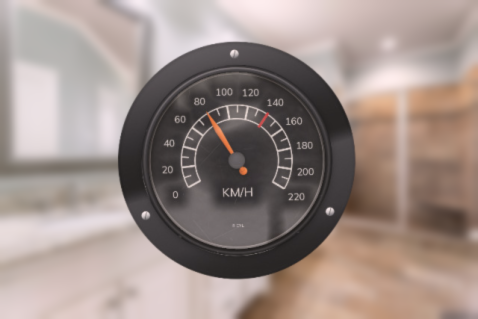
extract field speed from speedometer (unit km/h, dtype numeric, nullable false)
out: 80 km/h
